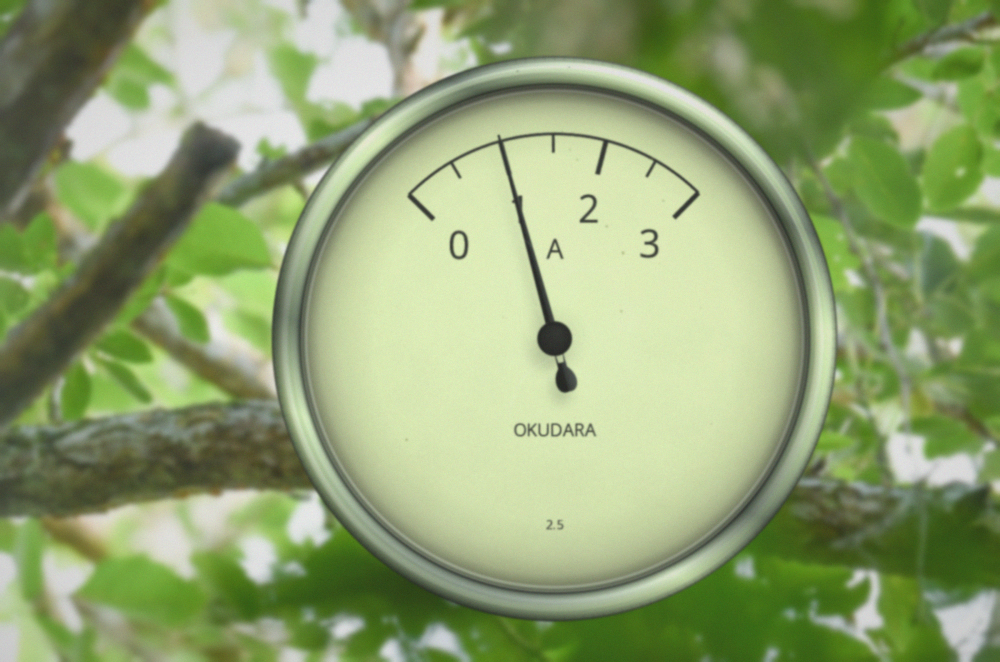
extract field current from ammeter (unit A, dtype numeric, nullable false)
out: 1 A
